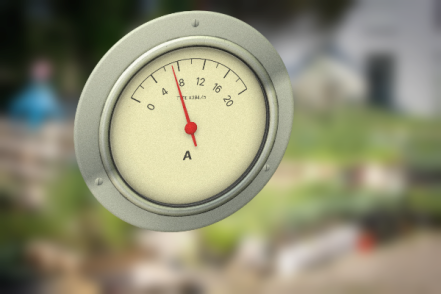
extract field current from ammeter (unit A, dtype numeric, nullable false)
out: 7 A
